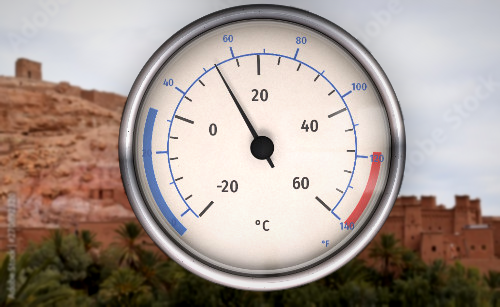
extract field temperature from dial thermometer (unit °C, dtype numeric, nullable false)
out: 12 °C
